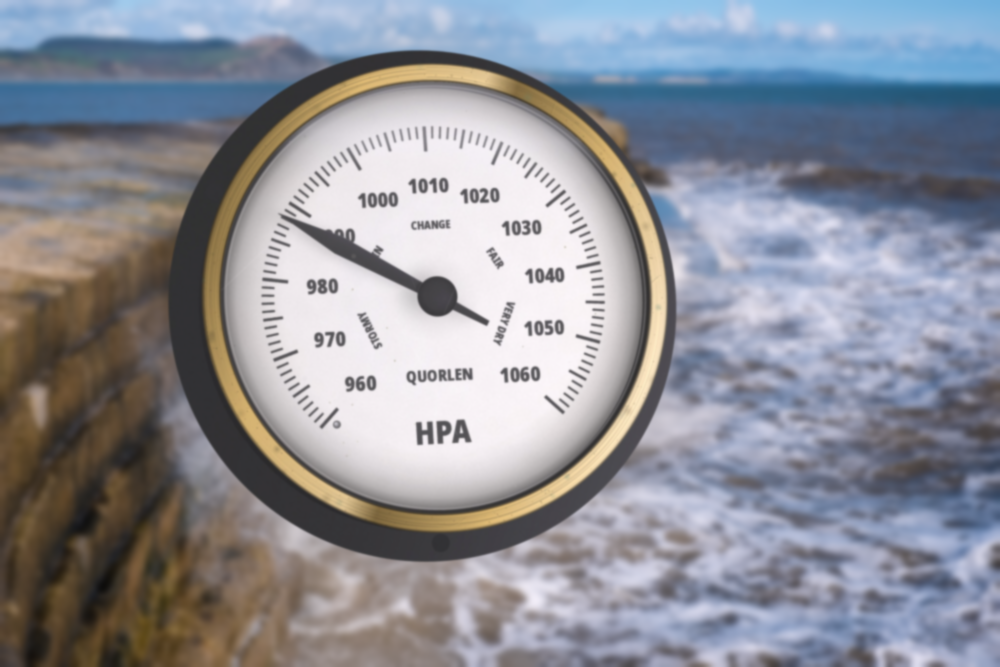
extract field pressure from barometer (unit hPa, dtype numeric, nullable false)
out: 988 hPa
